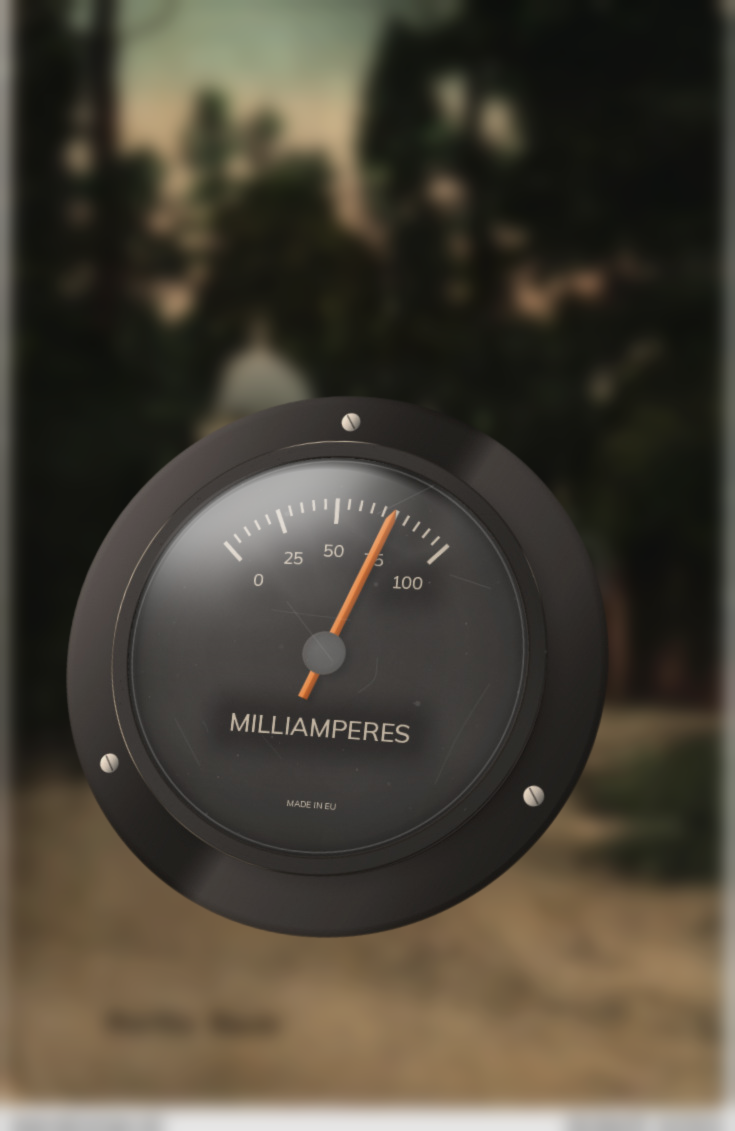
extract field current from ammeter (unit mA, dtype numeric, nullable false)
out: 75 mA
